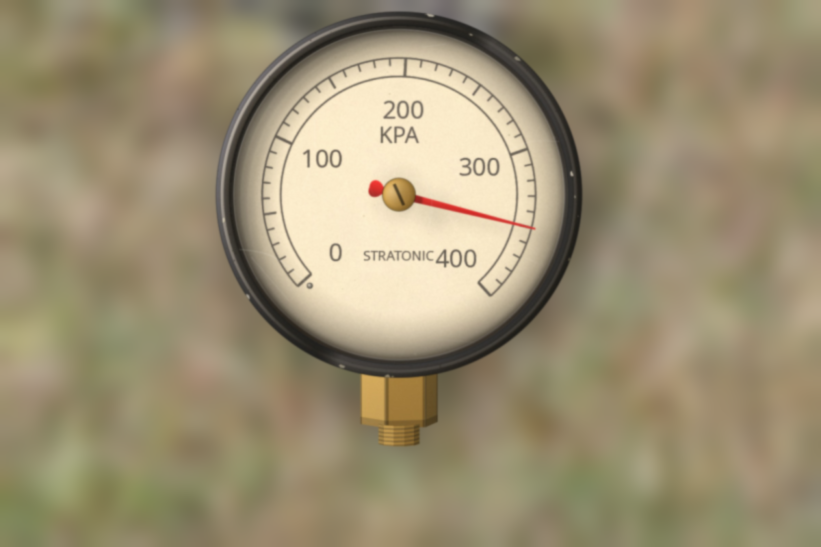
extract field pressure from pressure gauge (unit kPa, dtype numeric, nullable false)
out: 350 kPa
